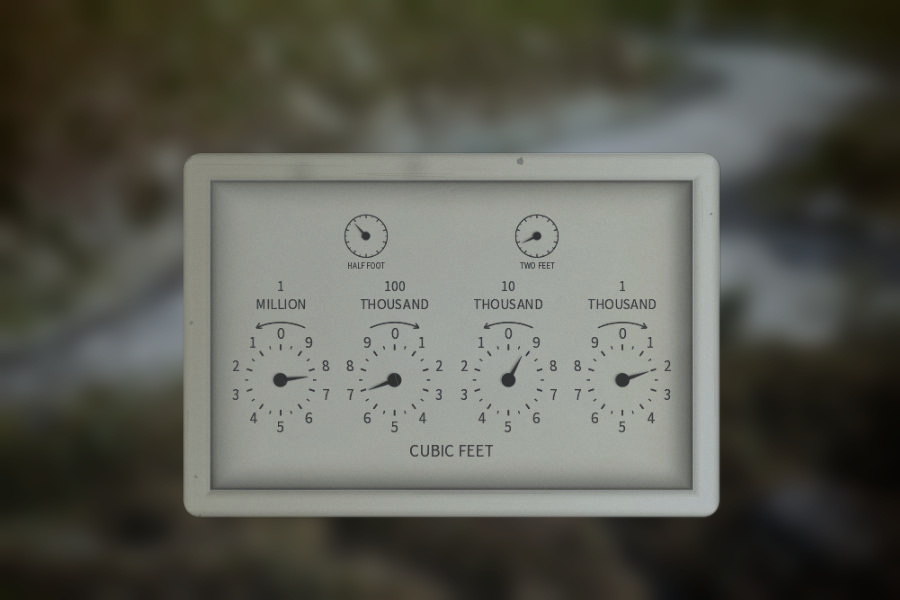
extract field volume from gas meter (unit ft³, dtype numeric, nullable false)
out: 769200 ft³
